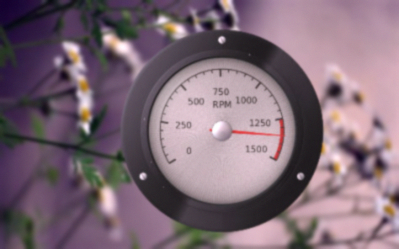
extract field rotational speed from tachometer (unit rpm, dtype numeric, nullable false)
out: 1350 rpm
